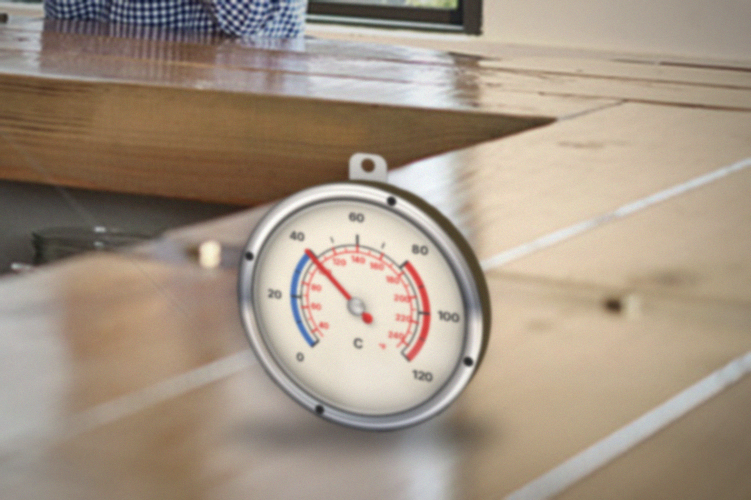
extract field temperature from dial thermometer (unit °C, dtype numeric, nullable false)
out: 40 °C
